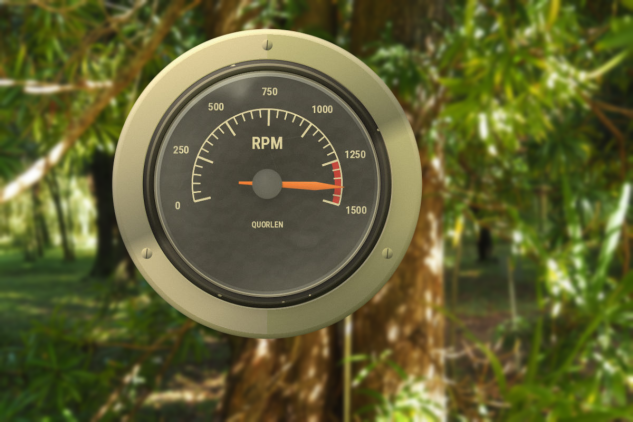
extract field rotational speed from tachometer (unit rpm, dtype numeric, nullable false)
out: 1400 rpm
